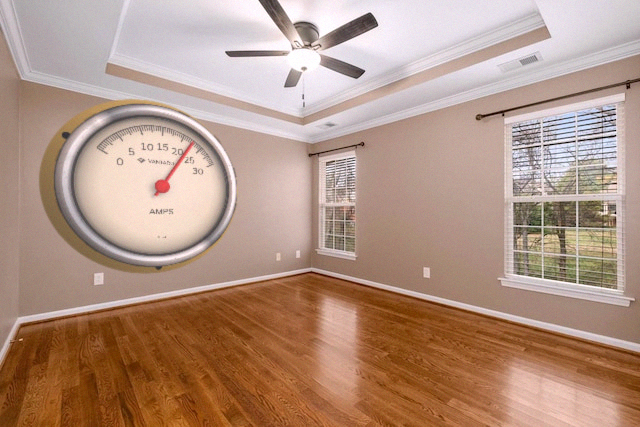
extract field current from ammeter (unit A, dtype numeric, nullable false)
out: 22.5 A
